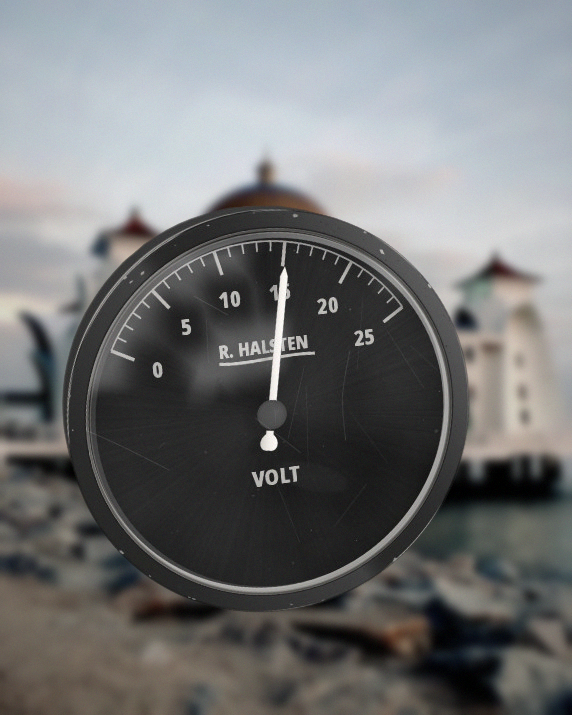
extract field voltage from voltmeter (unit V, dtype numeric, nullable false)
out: 15 V
